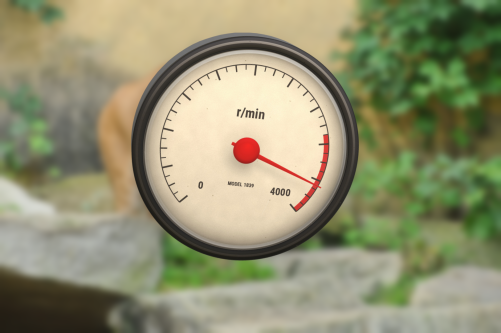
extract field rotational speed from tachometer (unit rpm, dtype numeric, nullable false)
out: 3650 rpm
